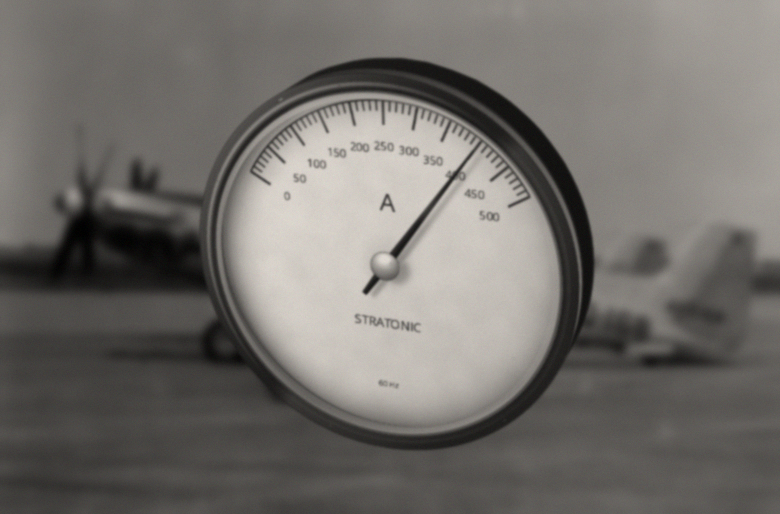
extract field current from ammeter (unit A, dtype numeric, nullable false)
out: 400 A
